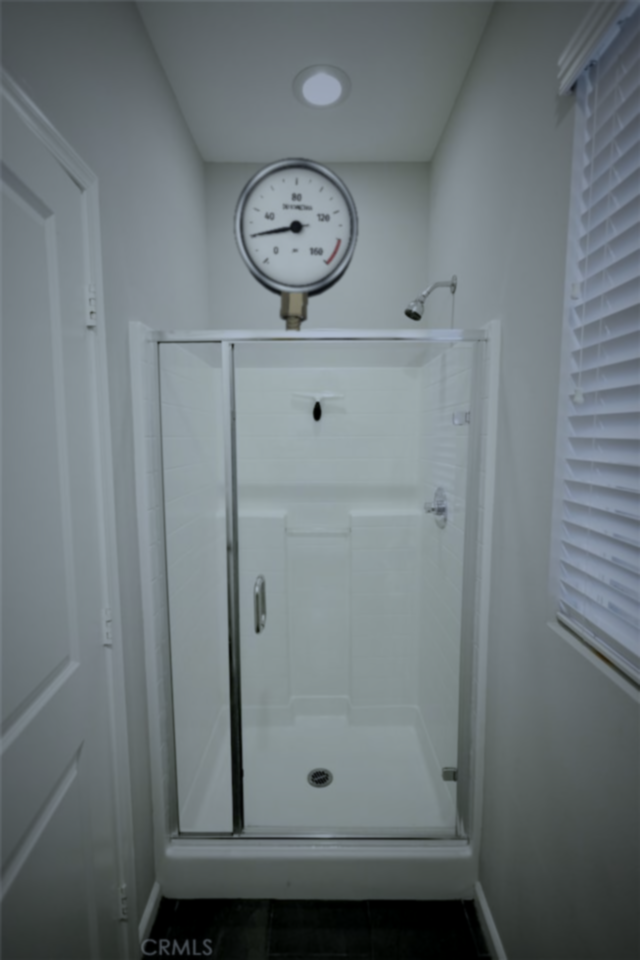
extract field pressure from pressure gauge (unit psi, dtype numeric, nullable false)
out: 20 psi
